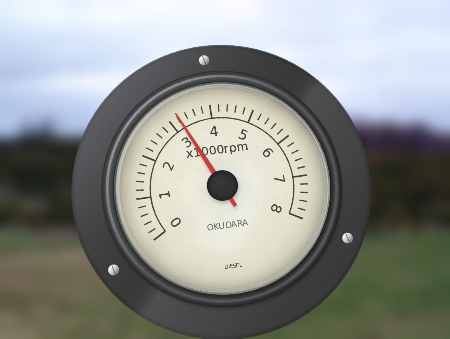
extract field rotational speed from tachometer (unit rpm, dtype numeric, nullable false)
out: 3200 rpm
